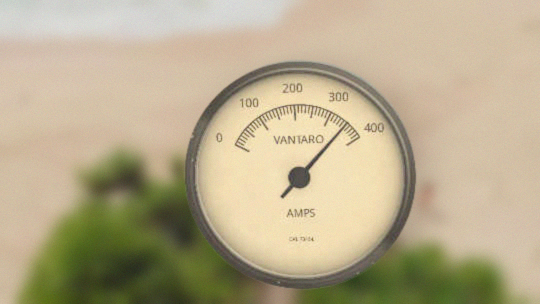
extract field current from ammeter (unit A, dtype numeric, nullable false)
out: 350 A
